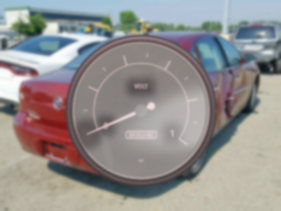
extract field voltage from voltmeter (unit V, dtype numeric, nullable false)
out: 0 V
